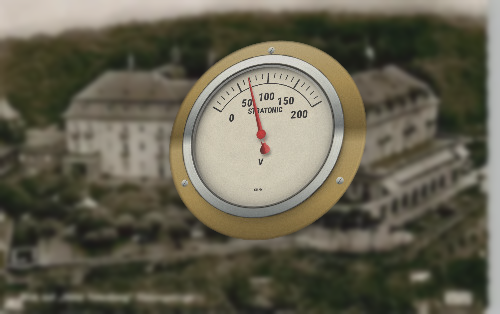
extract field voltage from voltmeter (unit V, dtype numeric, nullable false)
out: 70 V
